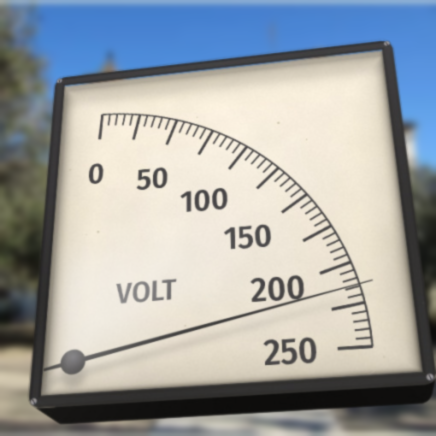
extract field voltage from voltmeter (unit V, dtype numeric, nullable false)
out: 215 V
